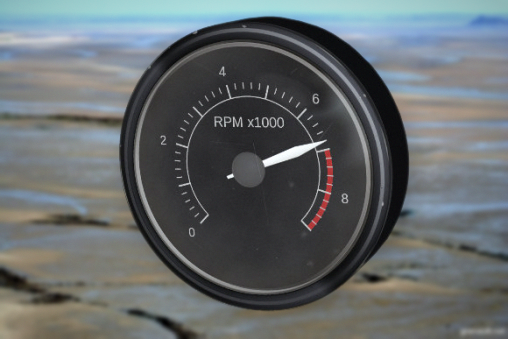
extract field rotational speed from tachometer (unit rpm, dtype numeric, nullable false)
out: 6800 rpm
